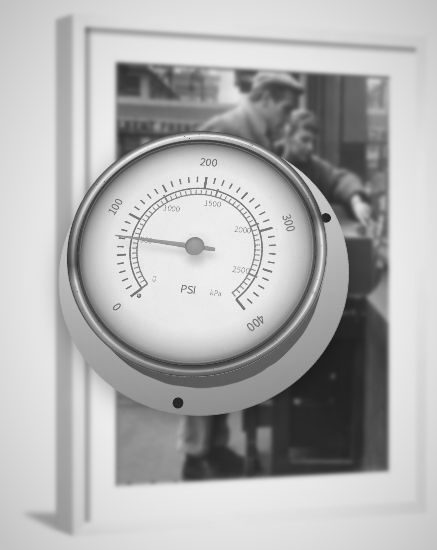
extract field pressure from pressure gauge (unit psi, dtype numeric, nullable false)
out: 70 psi
